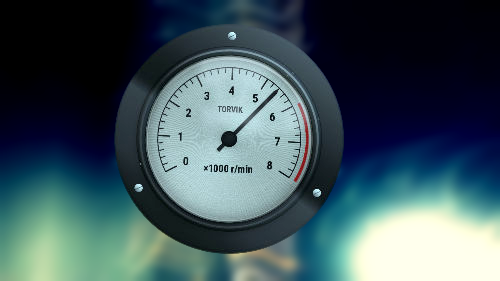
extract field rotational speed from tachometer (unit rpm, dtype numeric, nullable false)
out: 5400 rpm
